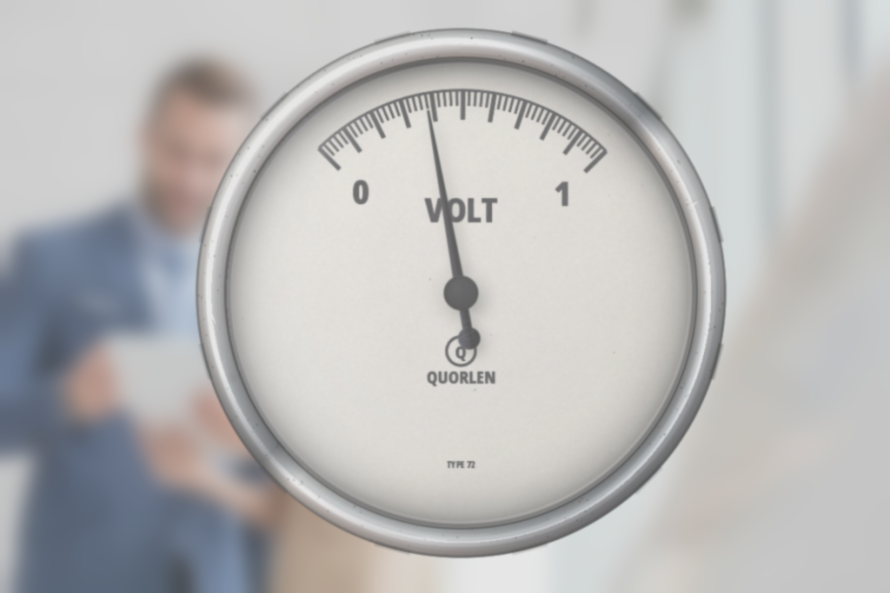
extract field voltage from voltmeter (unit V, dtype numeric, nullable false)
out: 0.38 V
